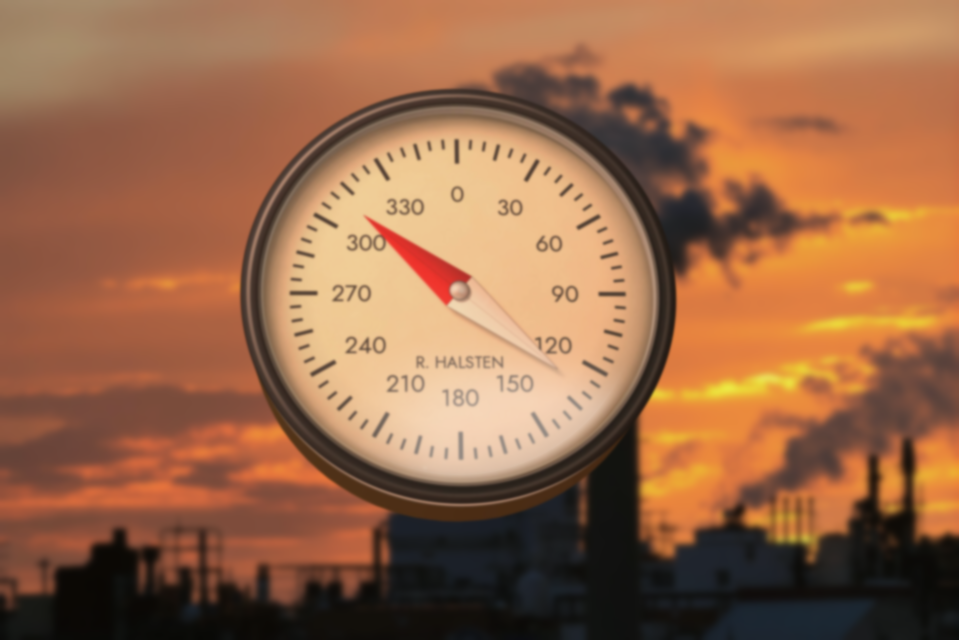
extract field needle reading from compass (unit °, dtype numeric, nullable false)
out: 310 °
